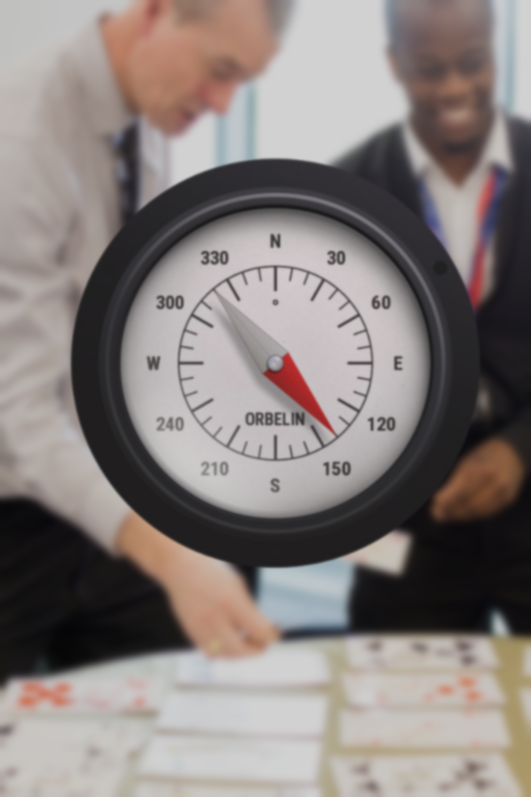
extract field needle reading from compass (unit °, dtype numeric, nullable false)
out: 140 °
